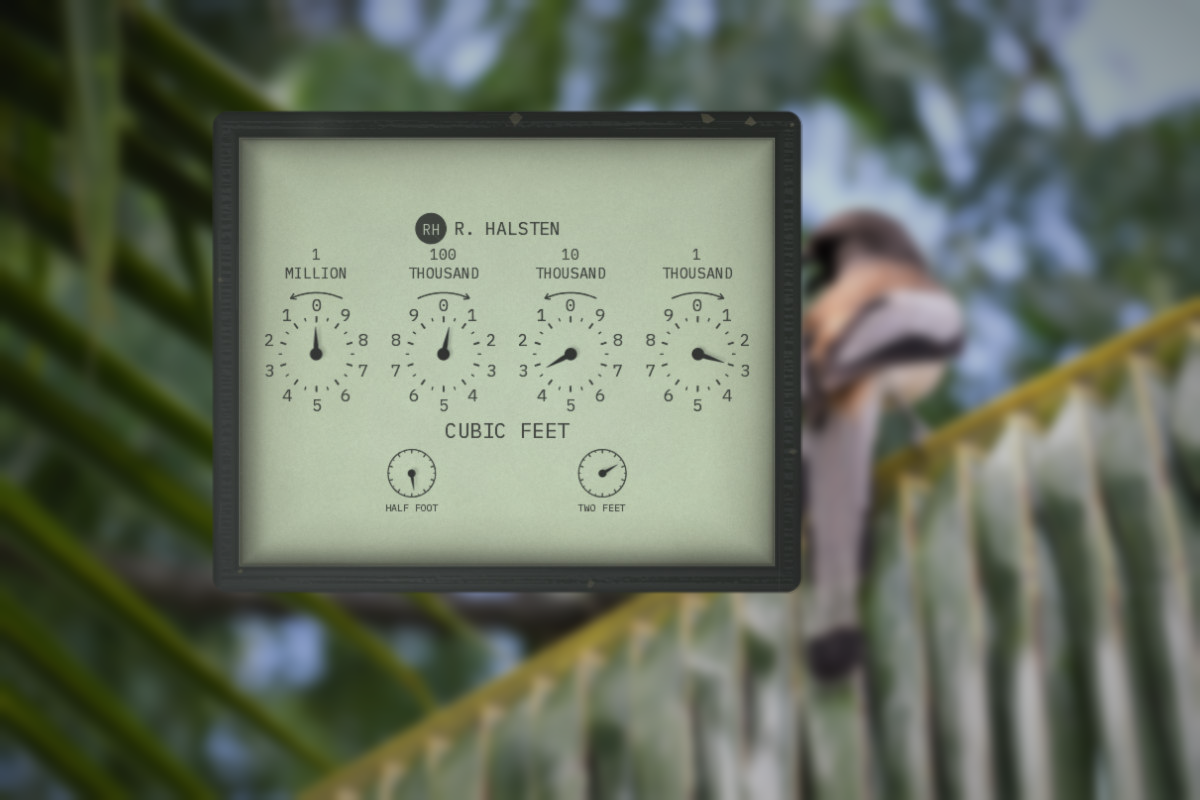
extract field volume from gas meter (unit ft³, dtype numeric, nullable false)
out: 3300 ft³
